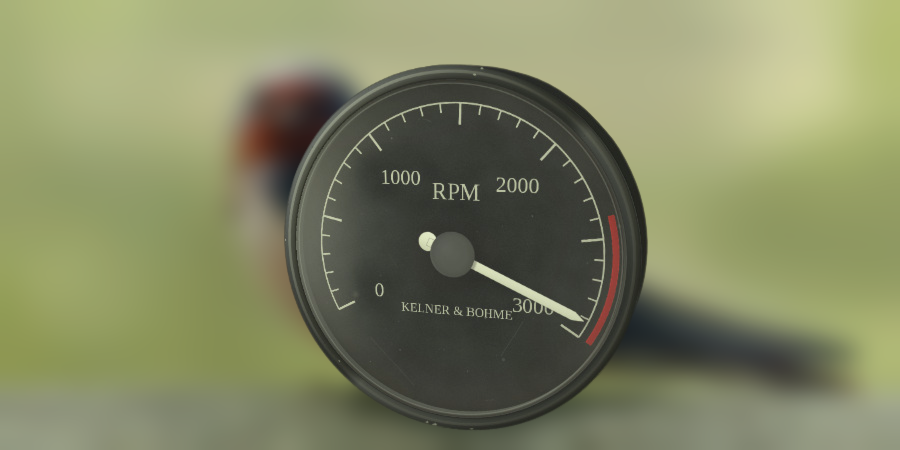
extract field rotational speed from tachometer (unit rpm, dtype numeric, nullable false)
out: 2900 rpm
